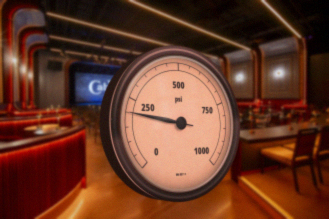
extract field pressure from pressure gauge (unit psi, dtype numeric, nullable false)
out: 200 psi
